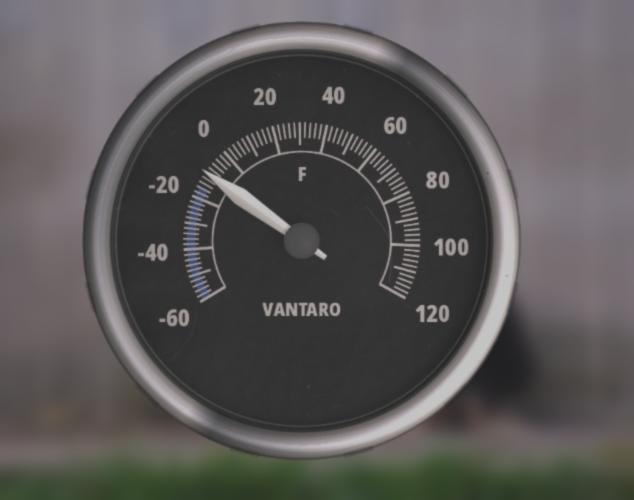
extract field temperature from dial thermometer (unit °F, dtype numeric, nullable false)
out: -10 °F
